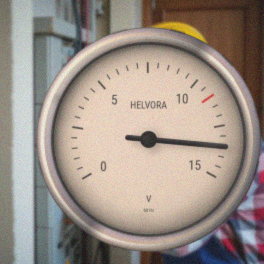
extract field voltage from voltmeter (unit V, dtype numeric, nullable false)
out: 13.5 V
